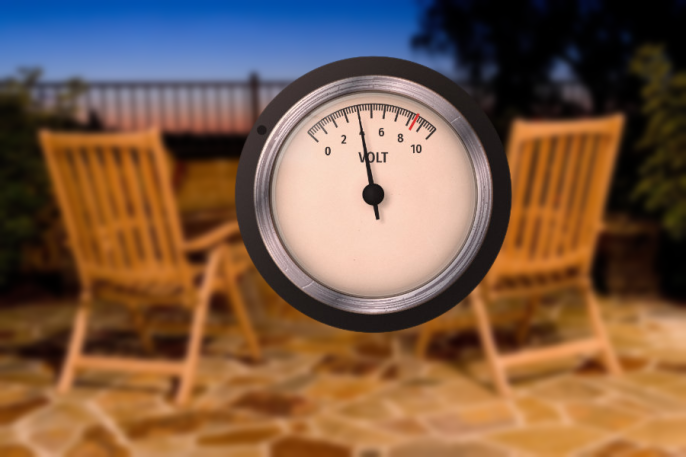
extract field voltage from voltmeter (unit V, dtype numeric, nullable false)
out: 4 V
